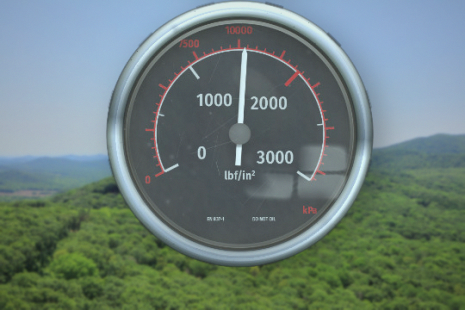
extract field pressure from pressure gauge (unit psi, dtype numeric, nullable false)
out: 1500 psi
